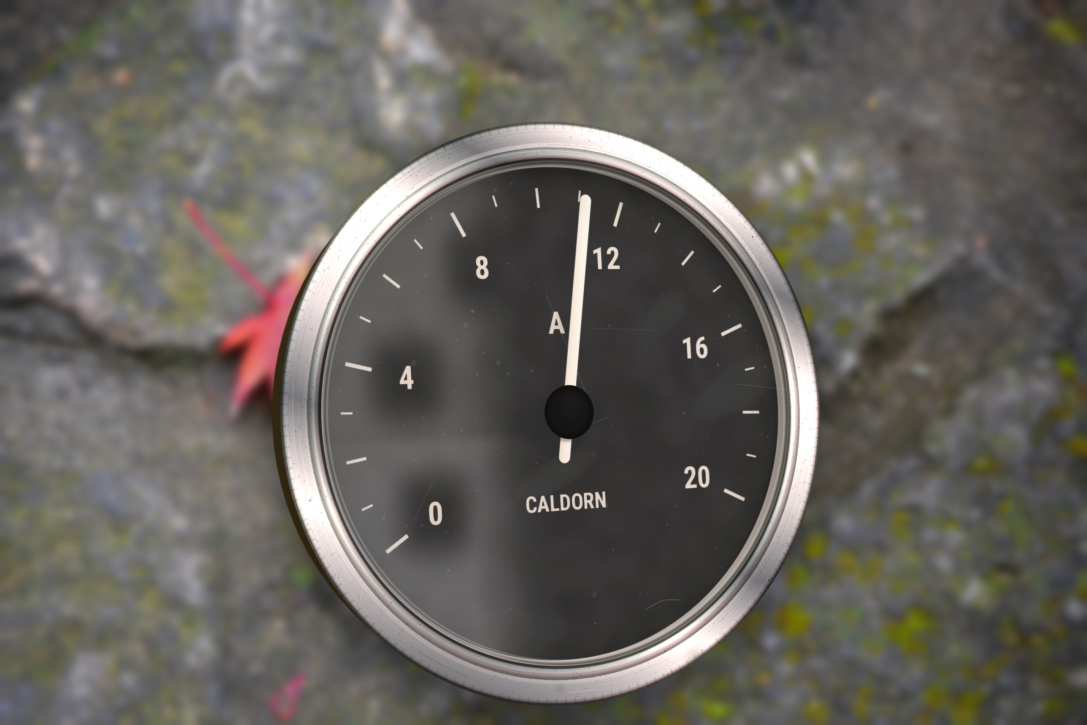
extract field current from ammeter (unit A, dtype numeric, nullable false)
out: 11 A
